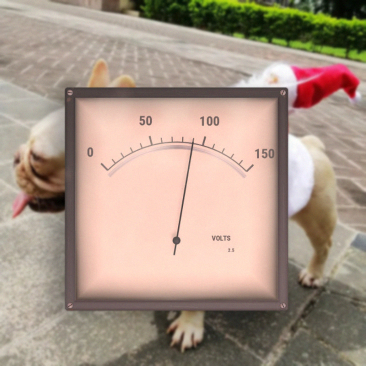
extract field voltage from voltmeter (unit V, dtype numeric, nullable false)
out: 90 V
